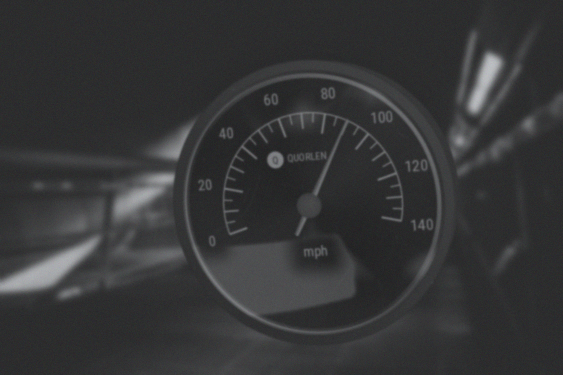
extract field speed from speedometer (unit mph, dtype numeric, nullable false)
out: 90 mph
